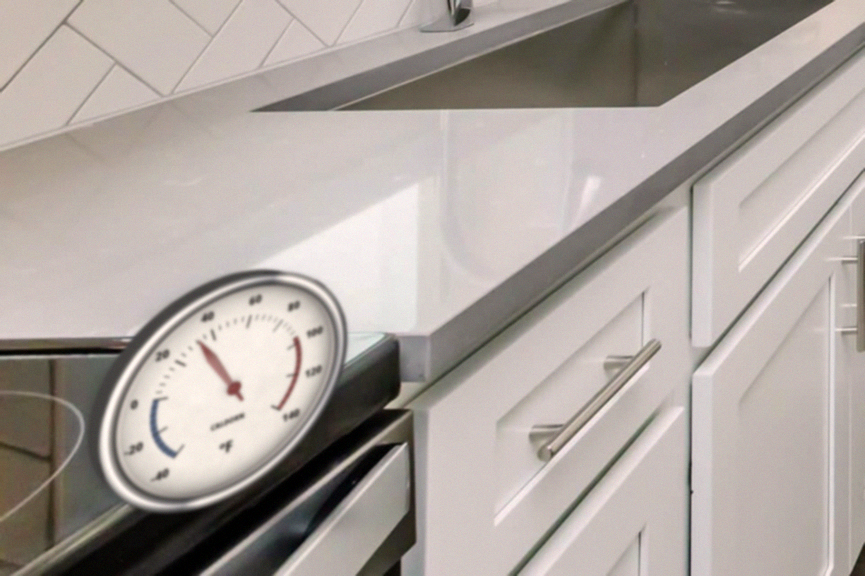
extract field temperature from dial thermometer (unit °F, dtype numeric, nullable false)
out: 32 °F
